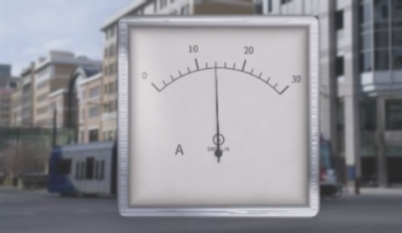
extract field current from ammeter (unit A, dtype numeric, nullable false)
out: 14 A
